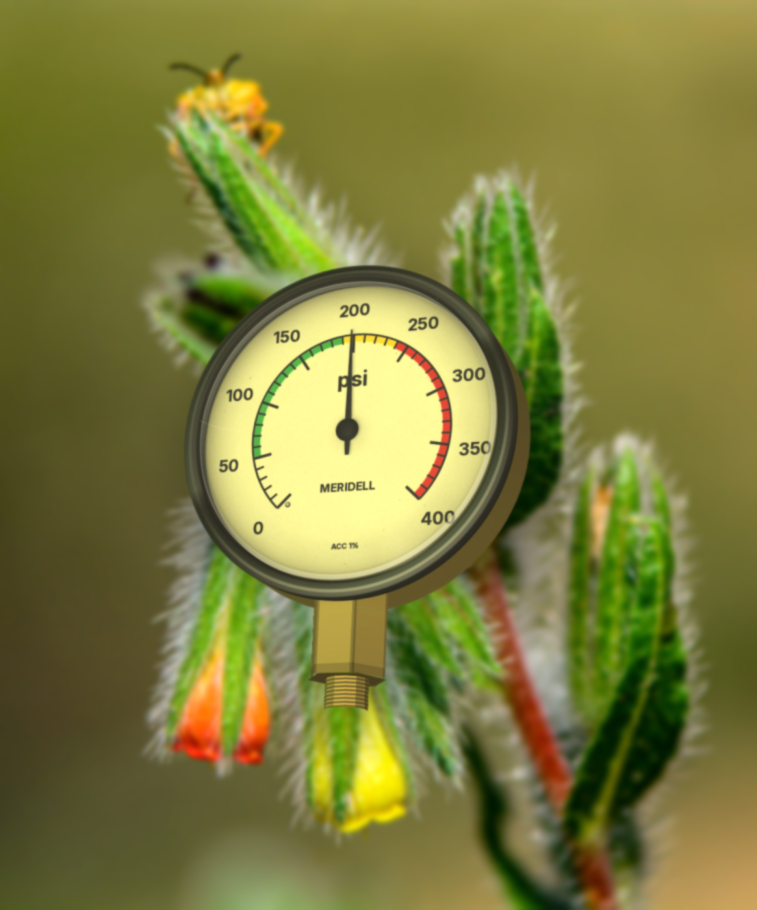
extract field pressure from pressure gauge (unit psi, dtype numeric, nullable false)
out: 200 psi
